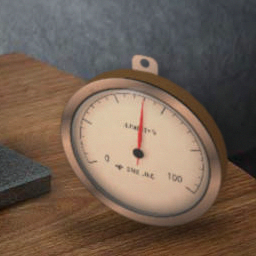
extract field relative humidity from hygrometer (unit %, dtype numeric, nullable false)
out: 52 %
